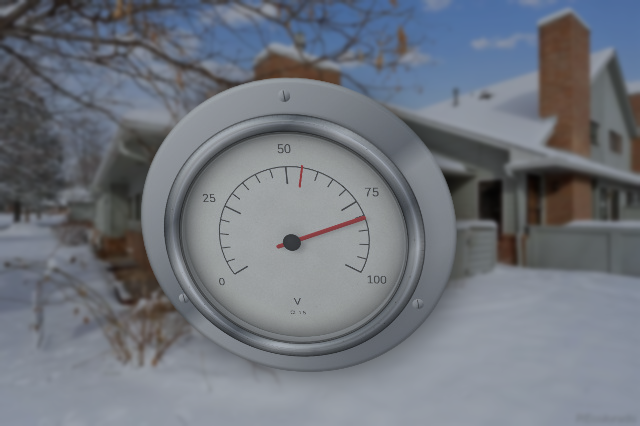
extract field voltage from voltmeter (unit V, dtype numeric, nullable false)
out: 80 V
